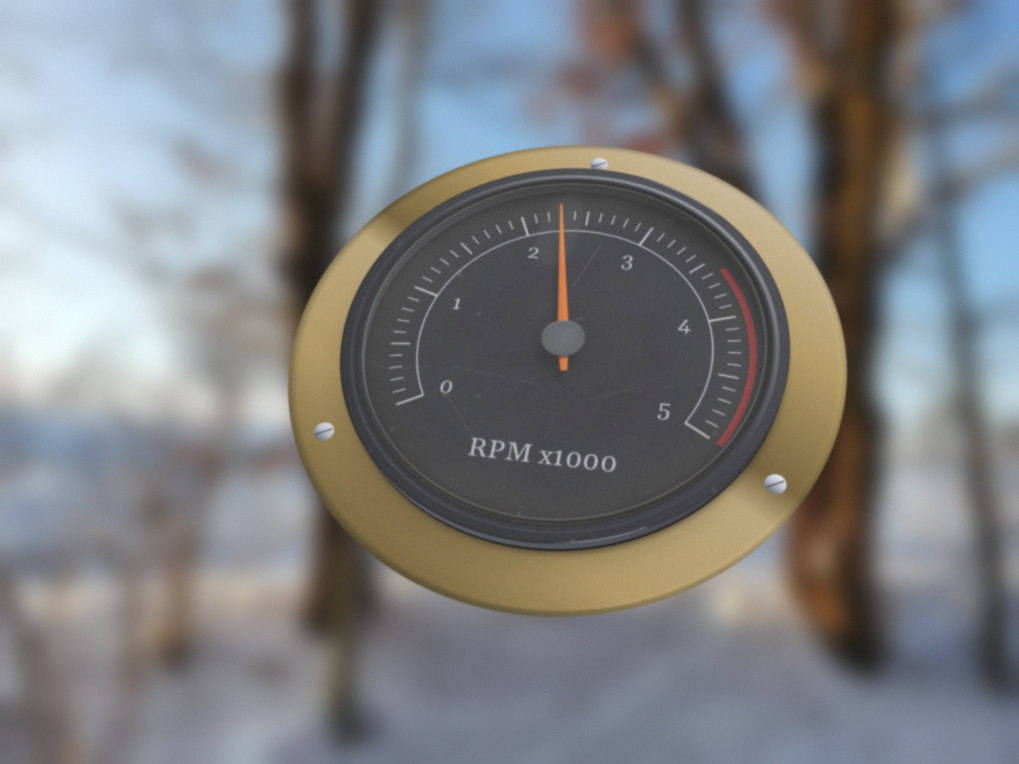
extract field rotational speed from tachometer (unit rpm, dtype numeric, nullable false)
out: 2300 rpm
